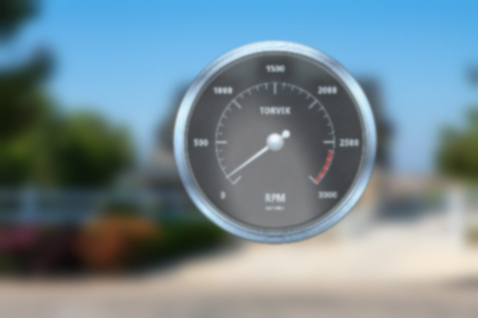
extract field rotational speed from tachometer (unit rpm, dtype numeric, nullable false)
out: 100 rpm
